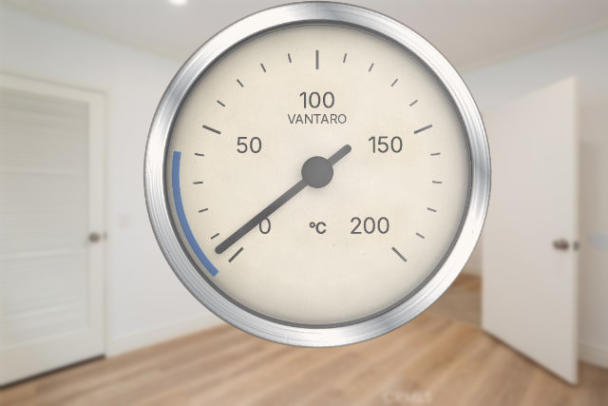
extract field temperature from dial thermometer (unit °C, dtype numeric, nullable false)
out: 5 °C
